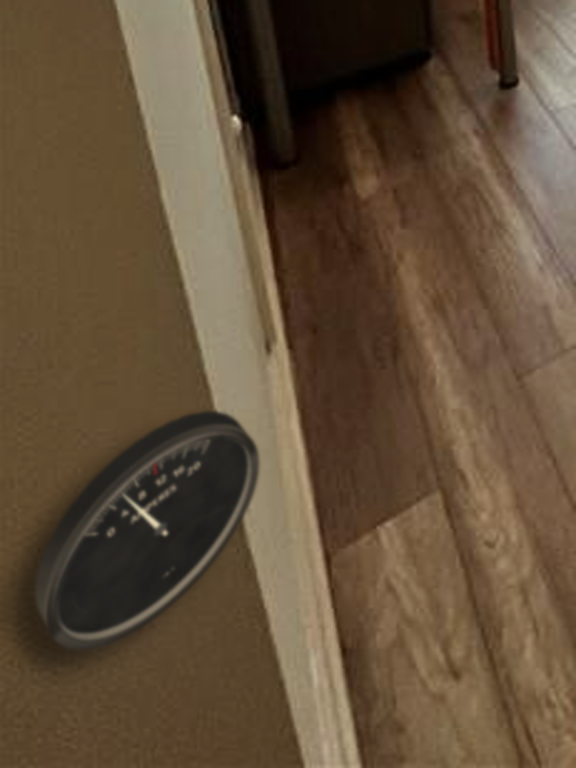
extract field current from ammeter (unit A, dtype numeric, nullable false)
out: 6 A
